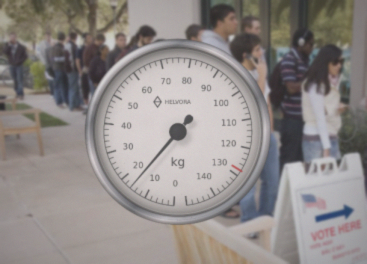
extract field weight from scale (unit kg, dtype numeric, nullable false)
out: 16 kg
